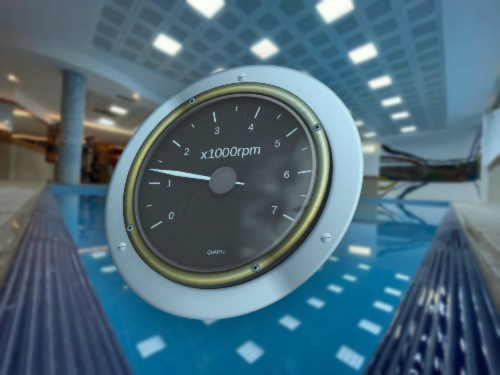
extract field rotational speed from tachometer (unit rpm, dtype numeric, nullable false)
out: 1250 rpm
